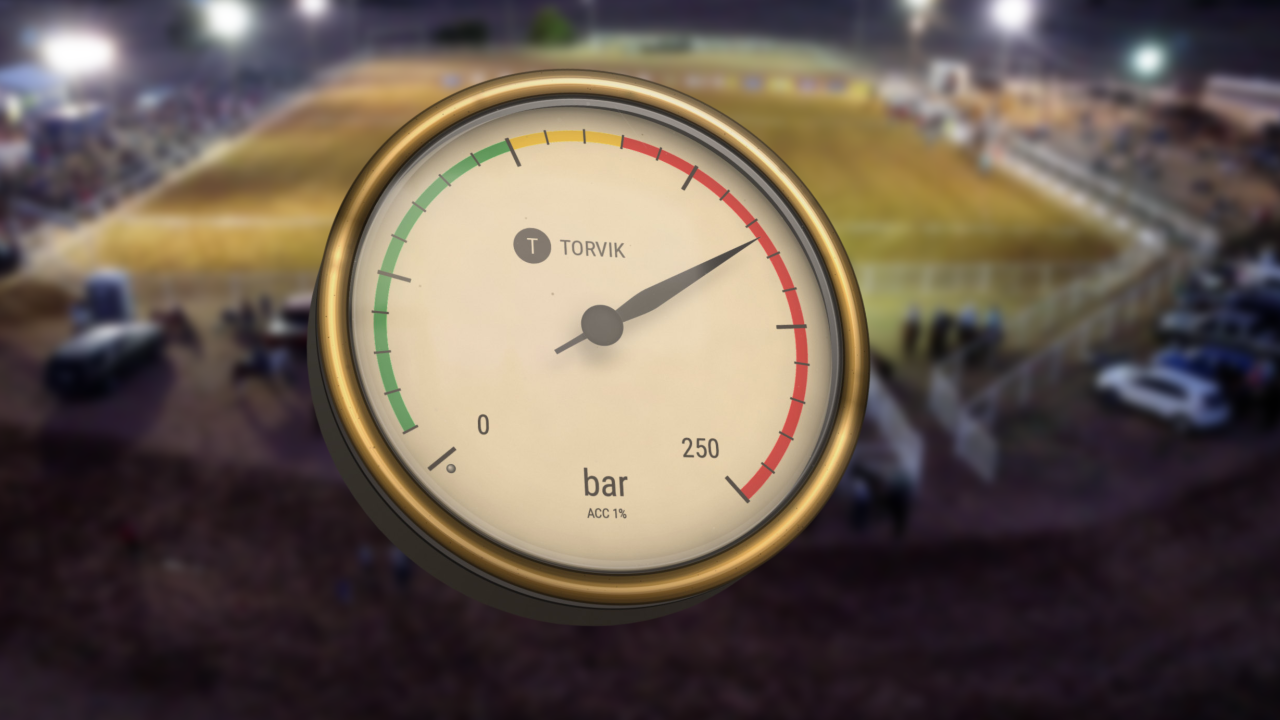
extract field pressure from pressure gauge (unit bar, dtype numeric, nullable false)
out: 175 bar
